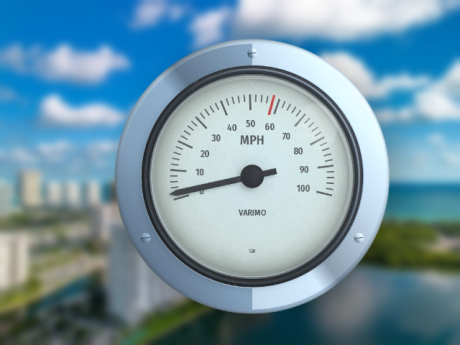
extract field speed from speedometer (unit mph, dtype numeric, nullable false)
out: 2 mph
